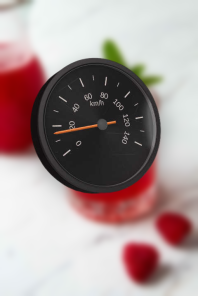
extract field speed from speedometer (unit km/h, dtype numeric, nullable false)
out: 15 km/h
